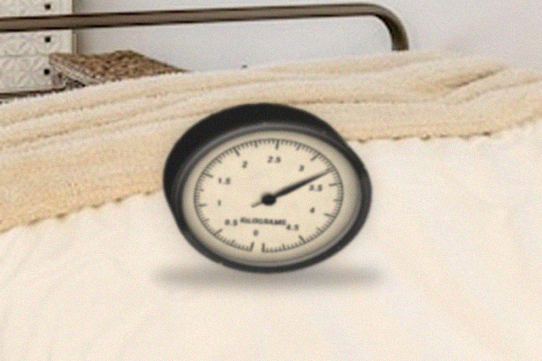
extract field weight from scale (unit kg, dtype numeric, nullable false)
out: 3.25 kg
